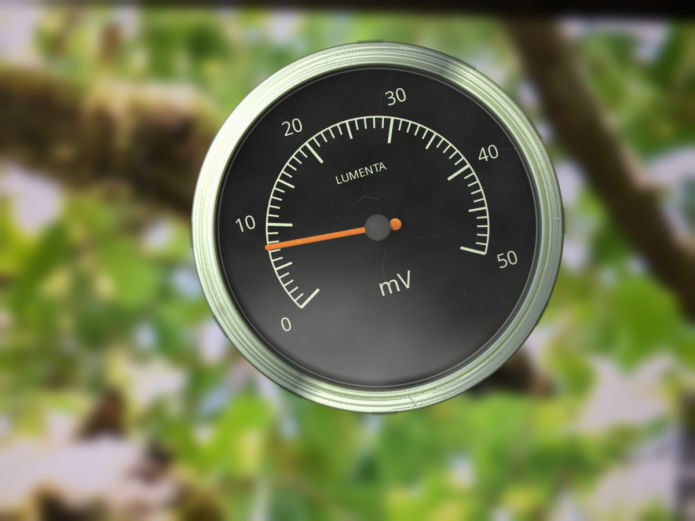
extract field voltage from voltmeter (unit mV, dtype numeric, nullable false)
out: 7.5 mV
